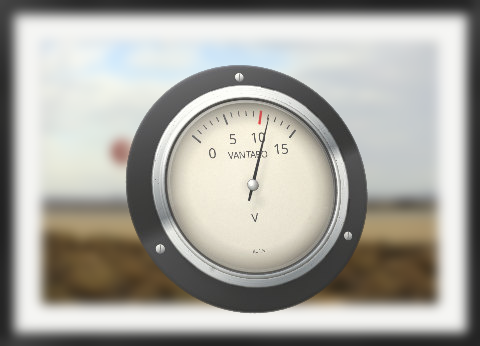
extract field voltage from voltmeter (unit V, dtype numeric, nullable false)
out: 11 V
